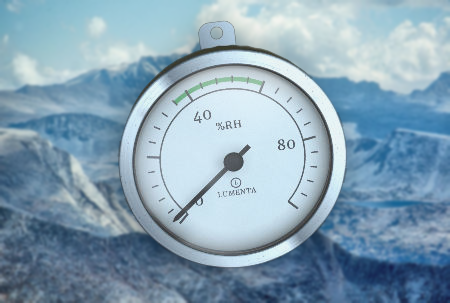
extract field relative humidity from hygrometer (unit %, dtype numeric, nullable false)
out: 2 %
